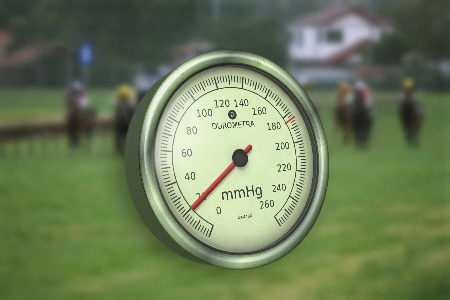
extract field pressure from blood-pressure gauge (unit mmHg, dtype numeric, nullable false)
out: 20 mmHg
